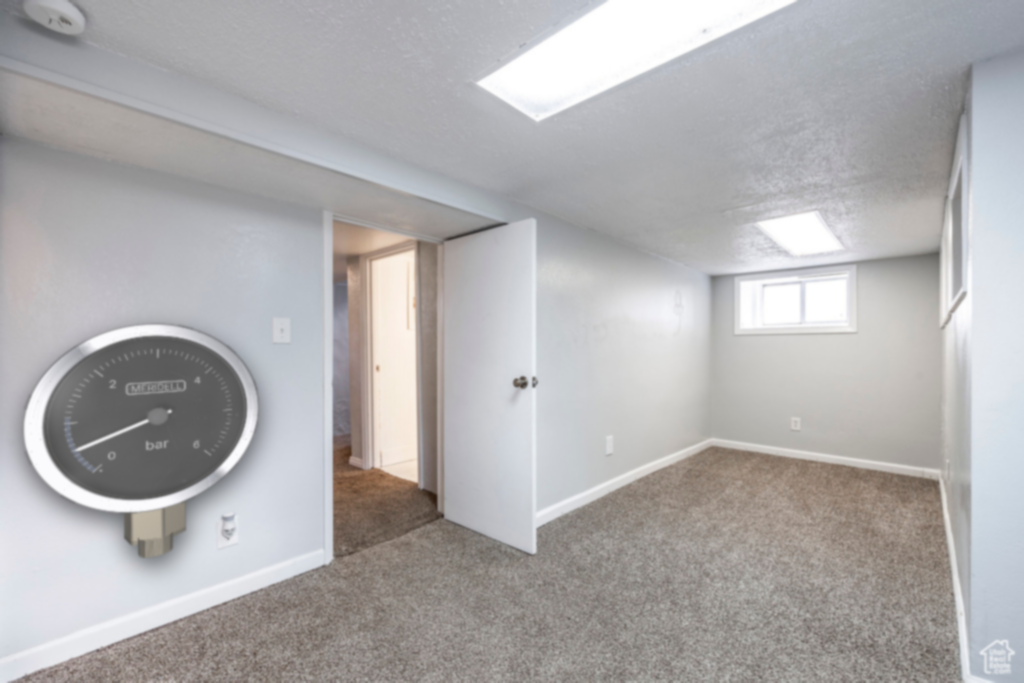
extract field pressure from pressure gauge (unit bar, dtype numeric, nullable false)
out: 0.5 bar
